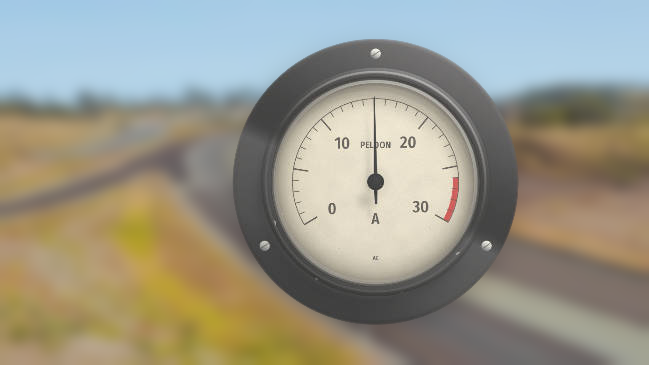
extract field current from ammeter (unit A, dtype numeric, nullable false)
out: 15 A
